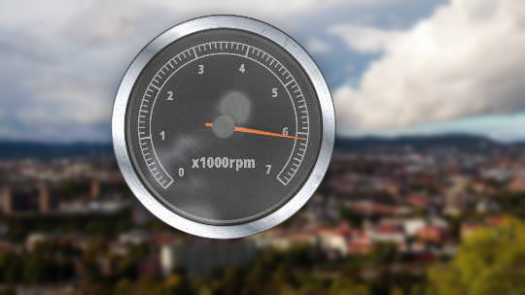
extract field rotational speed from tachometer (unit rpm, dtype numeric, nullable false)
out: 6100 rpm
